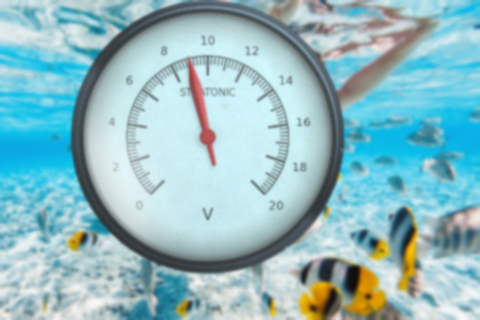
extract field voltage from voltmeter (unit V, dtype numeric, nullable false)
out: 9 V
